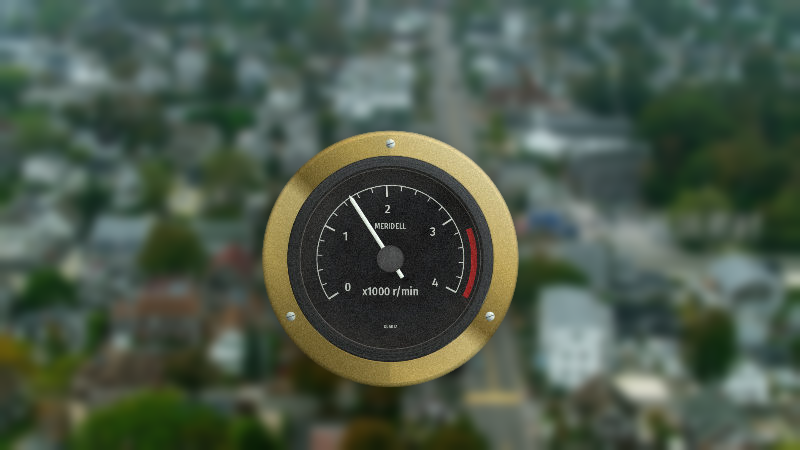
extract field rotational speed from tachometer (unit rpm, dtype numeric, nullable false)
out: 1500 rpm
